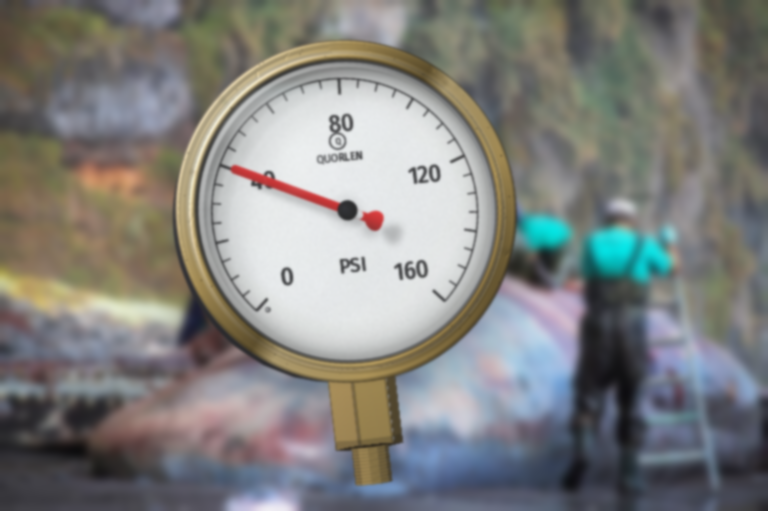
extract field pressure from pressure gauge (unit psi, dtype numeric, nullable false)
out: 40 psi
